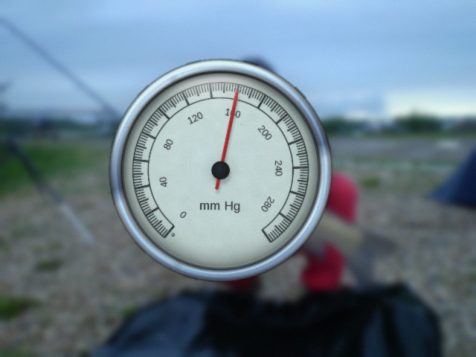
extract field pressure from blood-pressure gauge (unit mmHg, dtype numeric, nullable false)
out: 160 mmHg
